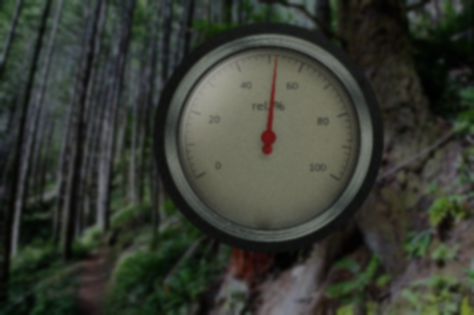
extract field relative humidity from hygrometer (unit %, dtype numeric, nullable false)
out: 52 %
